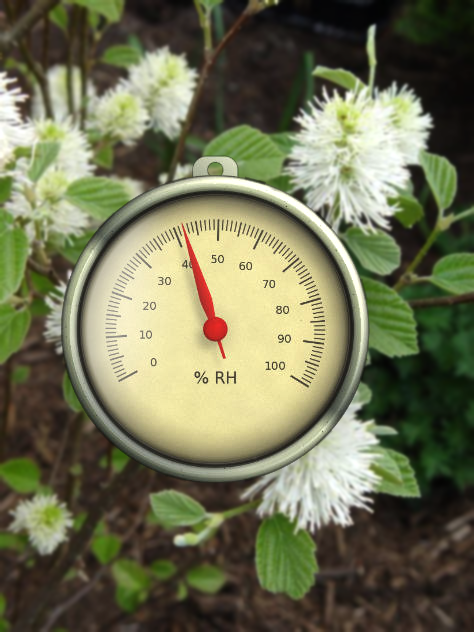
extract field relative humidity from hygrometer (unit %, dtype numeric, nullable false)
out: 42 %
